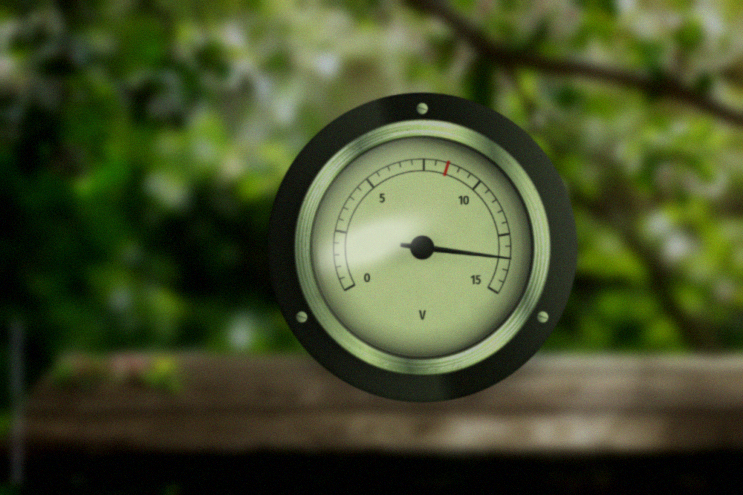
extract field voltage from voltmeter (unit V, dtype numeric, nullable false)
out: 13.5 V
